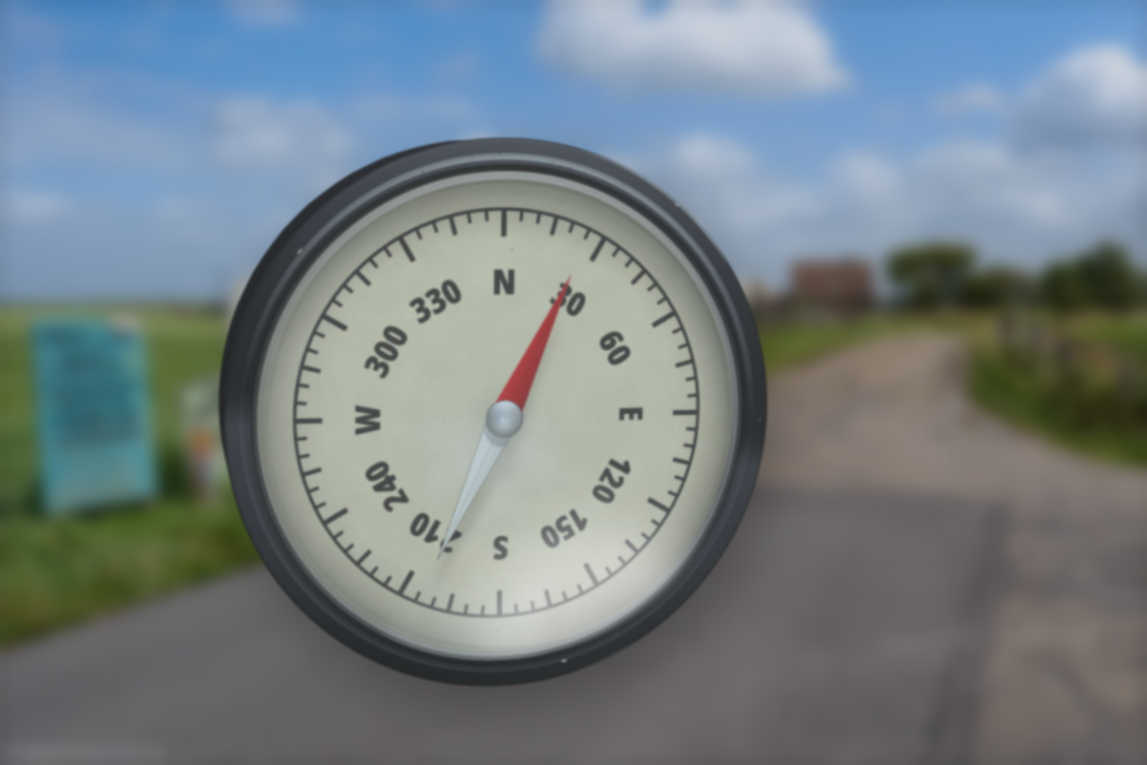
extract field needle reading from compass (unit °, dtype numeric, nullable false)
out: 25 °
